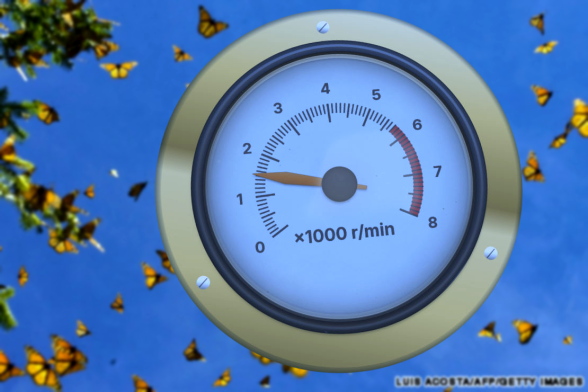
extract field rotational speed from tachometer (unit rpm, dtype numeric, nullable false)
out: 1500 rpm
